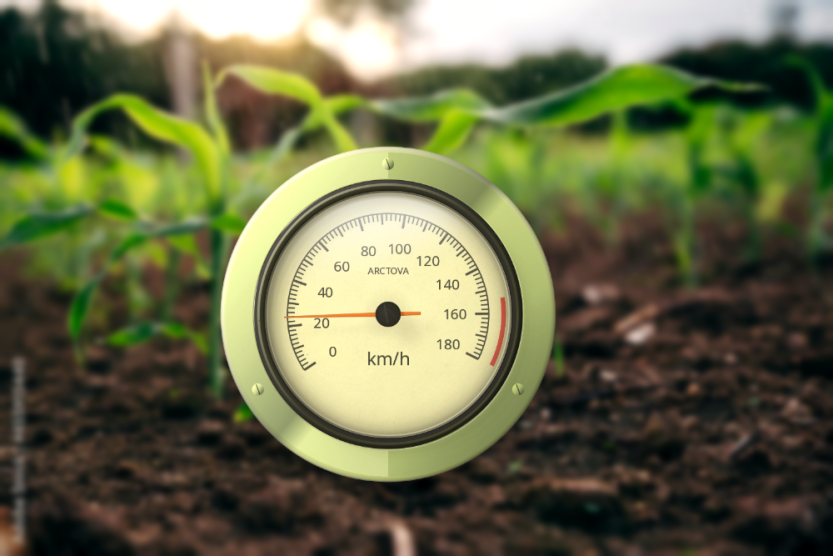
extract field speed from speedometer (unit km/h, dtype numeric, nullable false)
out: 24 km/h
